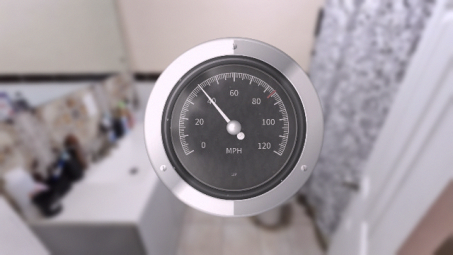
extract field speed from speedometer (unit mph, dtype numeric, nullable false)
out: 40 mph
